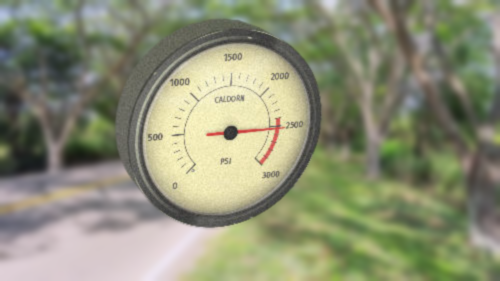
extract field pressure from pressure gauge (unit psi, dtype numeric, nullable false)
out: 2500 psi
